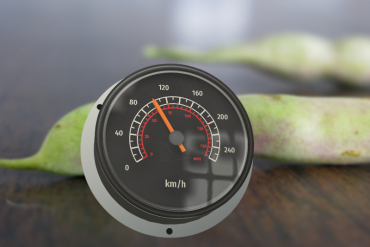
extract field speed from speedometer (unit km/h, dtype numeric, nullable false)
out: 100 km/h
